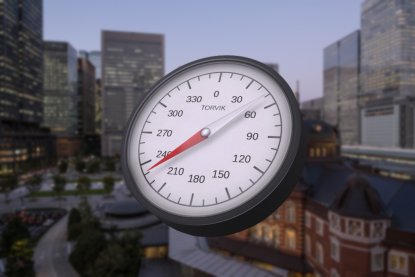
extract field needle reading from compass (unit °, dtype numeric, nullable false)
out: 230 °
